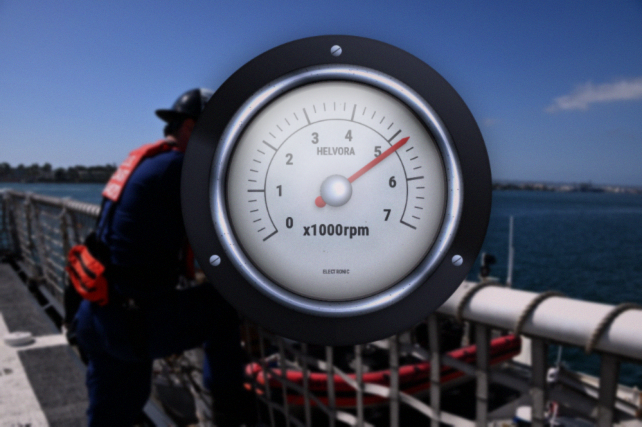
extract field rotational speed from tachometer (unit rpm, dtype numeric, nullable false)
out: 5200 rpm
